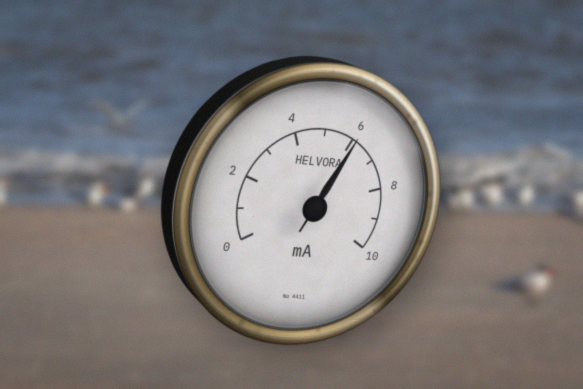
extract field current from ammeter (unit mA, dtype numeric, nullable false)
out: 6 mA
